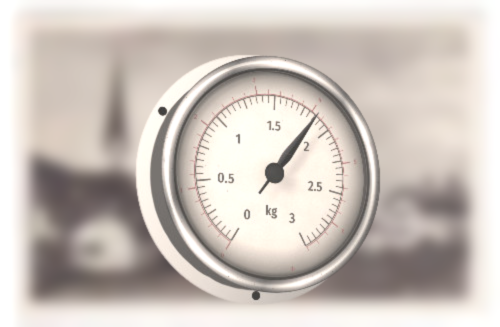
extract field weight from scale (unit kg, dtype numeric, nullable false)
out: 1.85 kg
